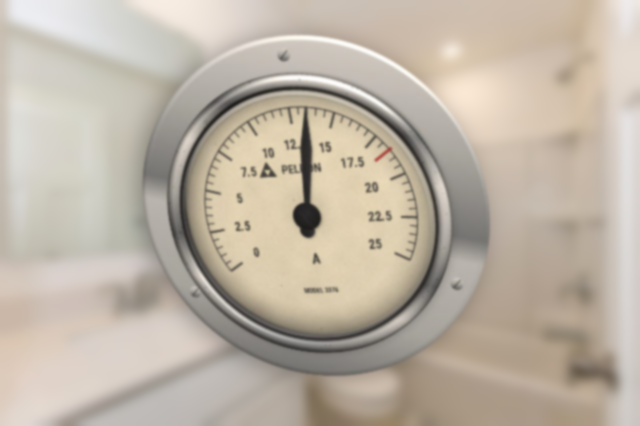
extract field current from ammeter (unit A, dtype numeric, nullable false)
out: 13.5 A
